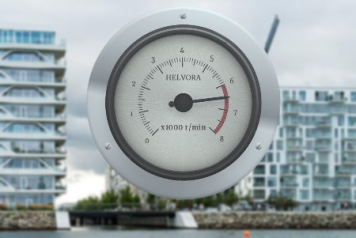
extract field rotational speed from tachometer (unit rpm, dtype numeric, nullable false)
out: 6500 rpm
